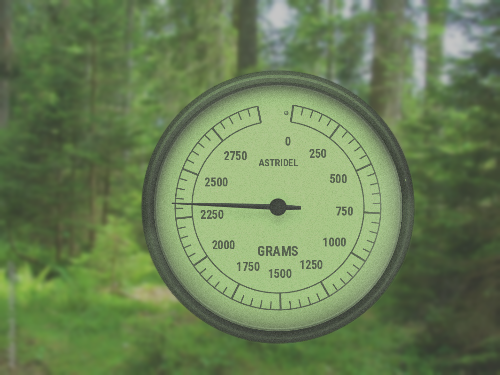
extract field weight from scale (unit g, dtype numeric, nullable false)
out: 2325 g
